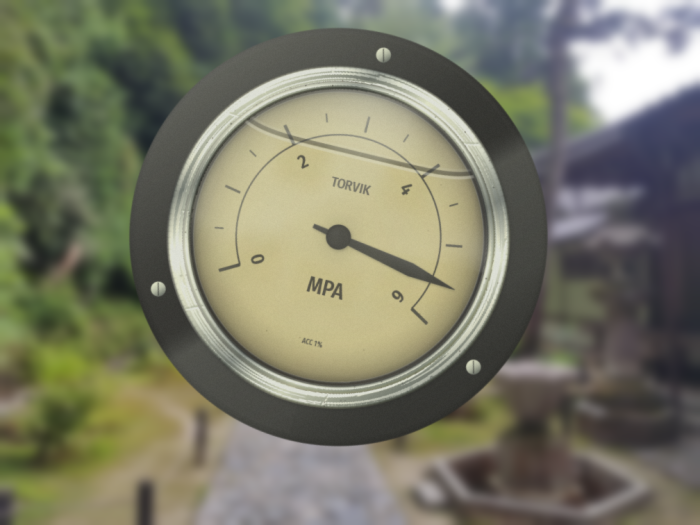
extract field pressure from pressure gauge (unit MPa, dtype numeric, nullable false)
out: 5.5 MPa
